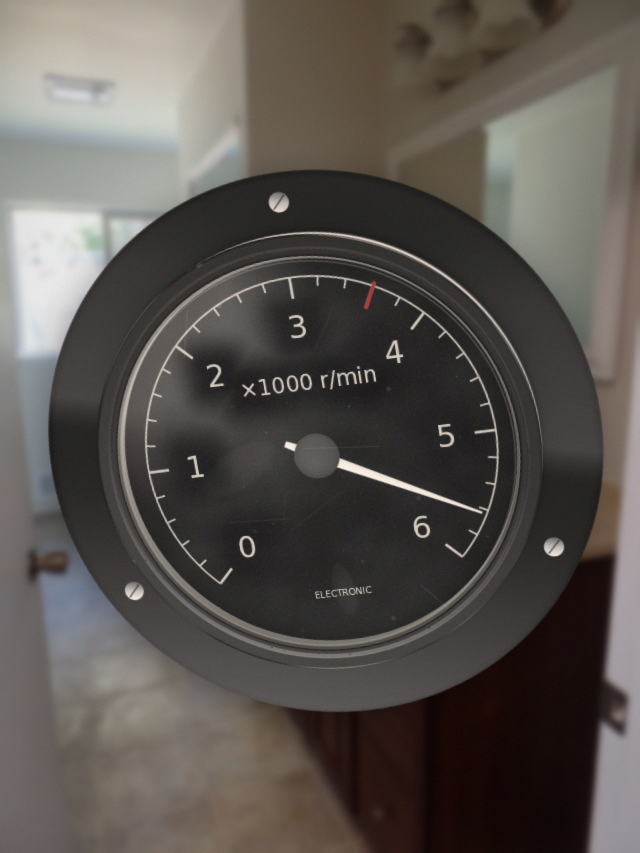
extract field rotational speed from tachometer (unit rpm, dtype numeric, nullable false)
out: 5600 rpm
